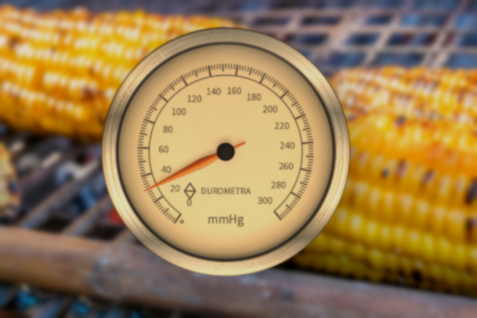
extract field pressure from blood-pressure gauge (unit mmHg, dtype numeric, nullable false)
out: 30 mmHg
